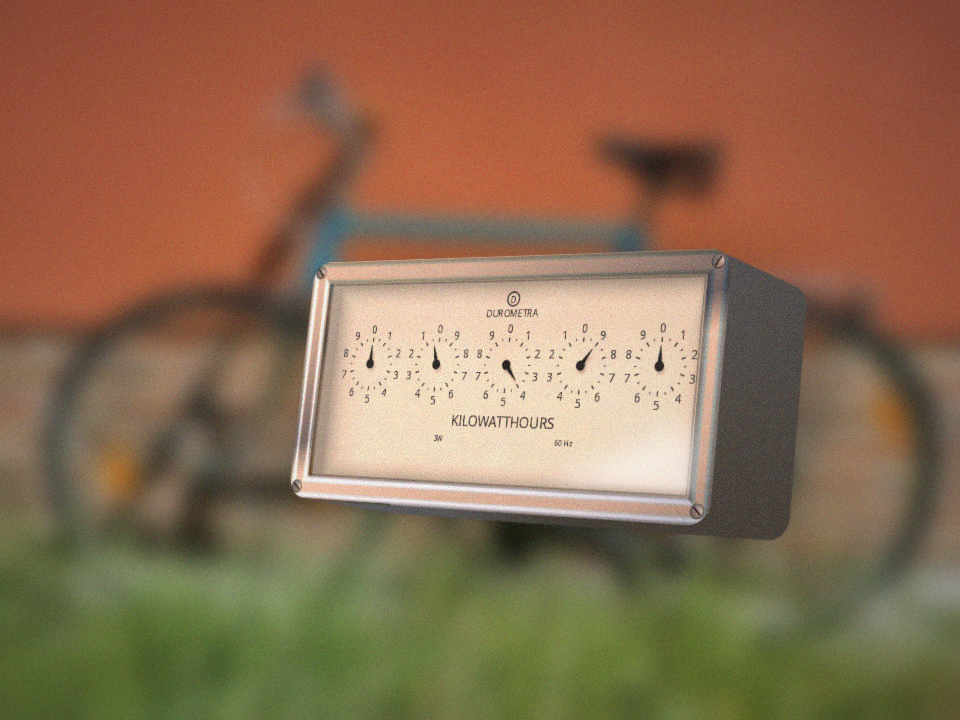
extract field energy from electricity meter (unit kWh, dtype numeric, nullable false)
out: 390 kWh
